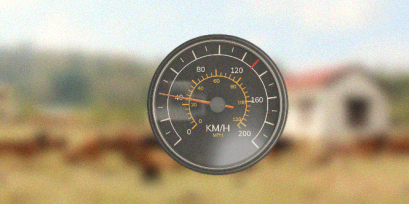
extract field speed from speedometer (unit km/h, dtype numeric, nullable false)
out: 40 km/h
